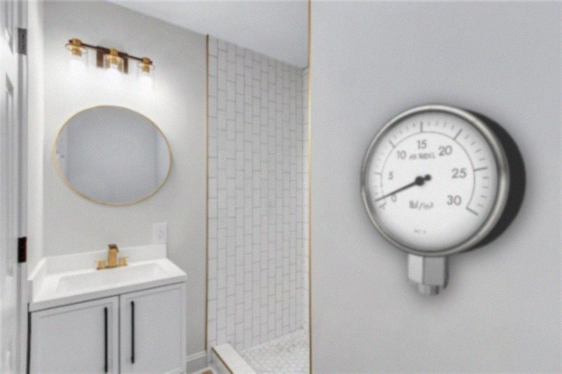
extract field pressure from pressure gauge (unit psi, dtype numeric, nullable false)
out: 1 psi
